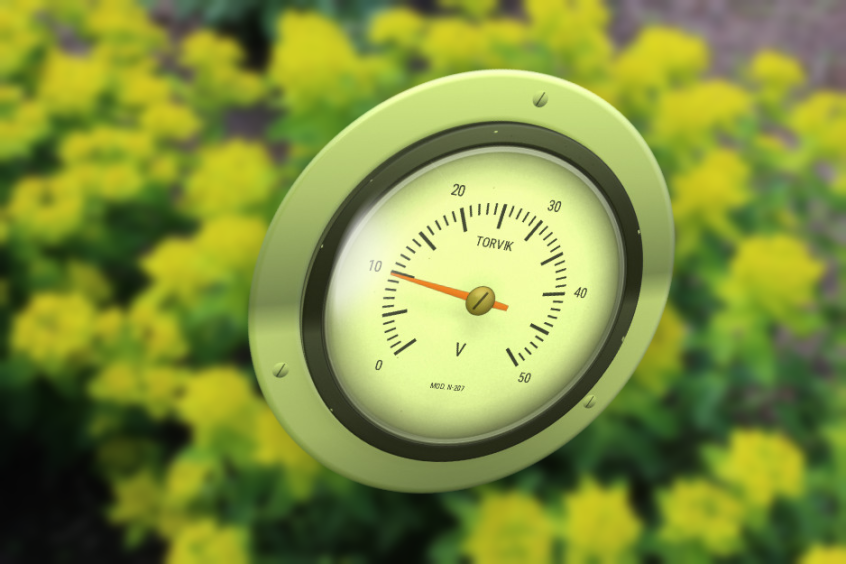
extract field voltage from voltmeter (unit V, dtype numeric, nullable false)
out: 10 V
